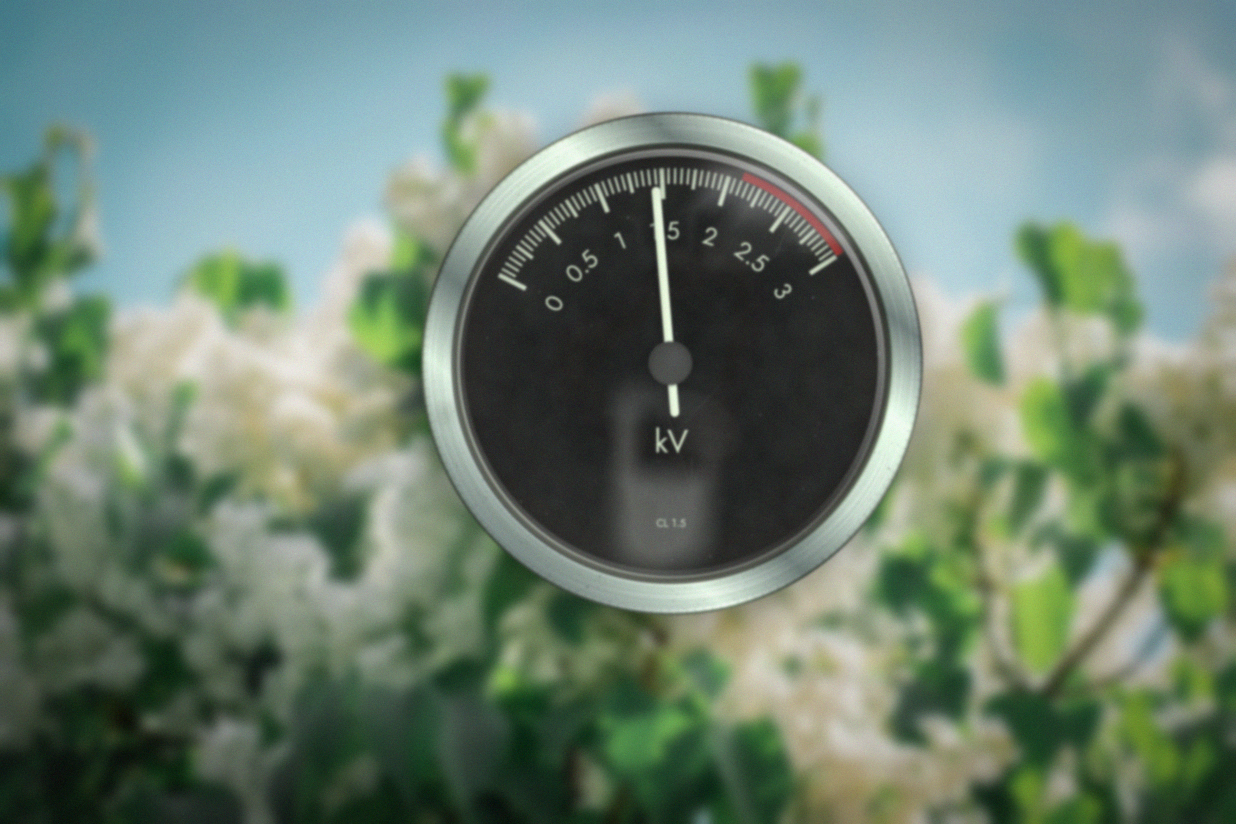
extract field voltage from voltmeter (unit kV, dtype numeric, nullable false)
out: 1.45 kV
